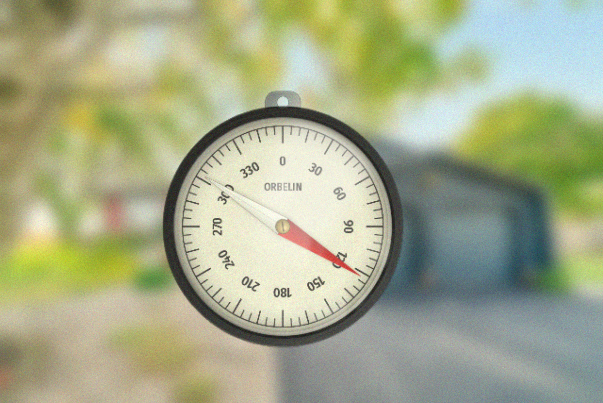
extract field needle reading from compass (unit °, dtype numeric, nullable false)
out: 122.5 °
